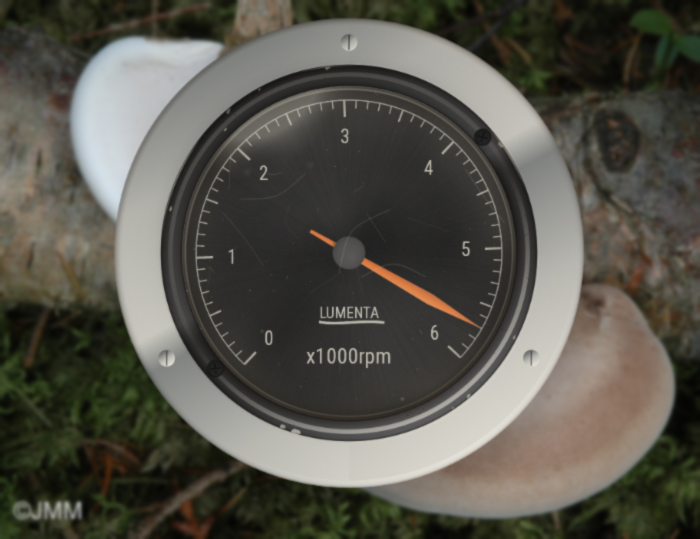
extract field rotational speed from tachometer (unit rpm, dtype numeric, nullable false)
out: 5700 rpm
